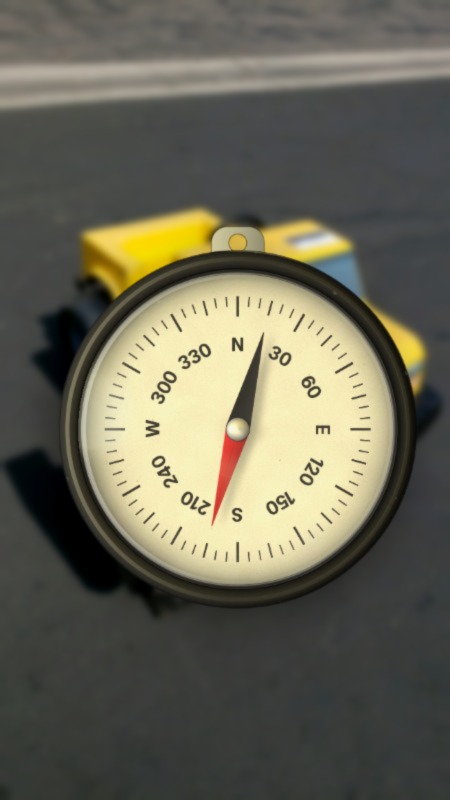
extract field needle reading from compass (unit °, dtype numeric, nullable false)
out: 195 °
